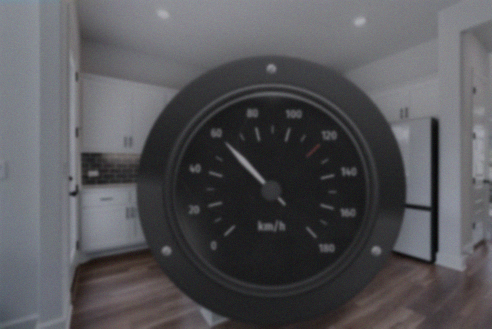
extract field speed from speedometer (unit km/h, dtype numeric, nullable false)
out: 60 km/h
